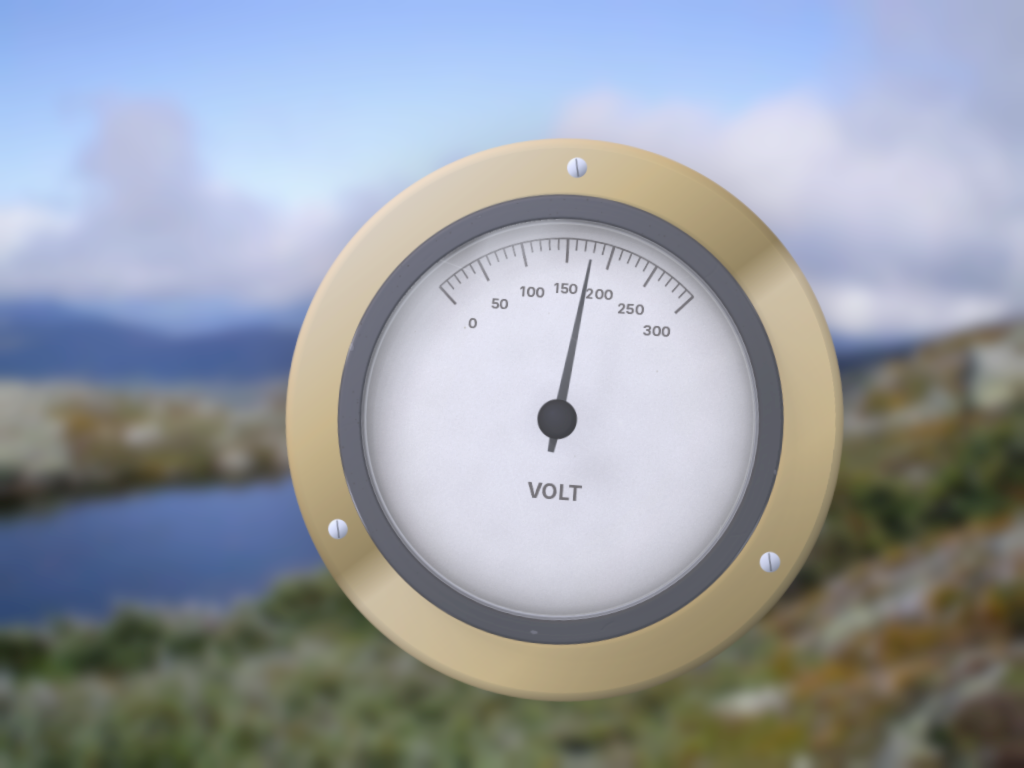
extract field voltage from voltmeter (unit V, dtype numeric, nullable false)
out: 180 V
